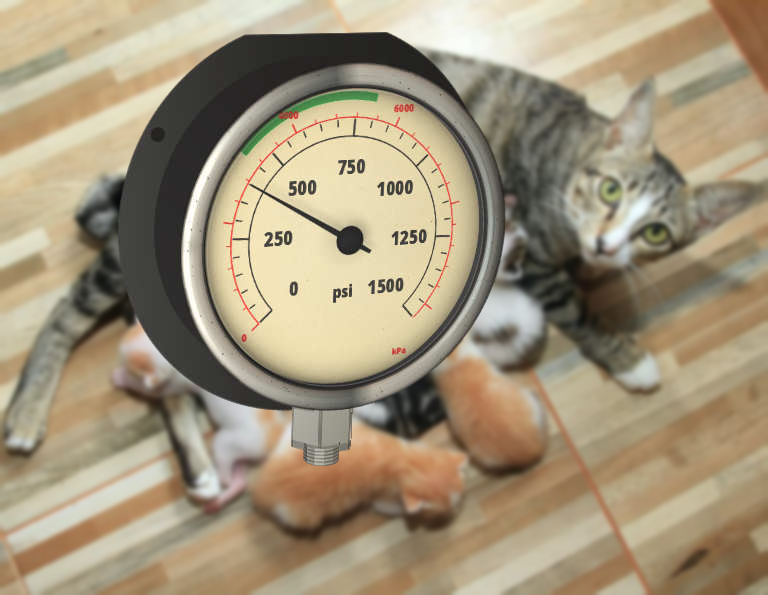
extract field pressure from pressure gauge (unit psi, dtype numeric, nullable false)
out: 400 psi
